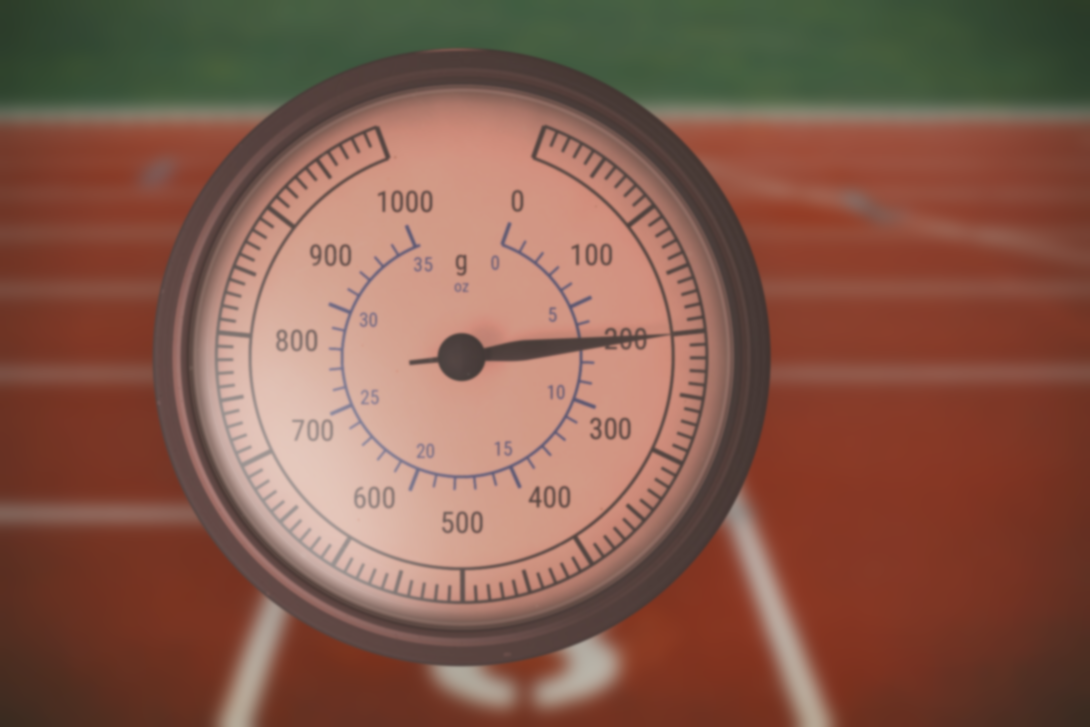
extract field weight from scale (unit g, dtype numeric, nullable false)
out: 200 g
